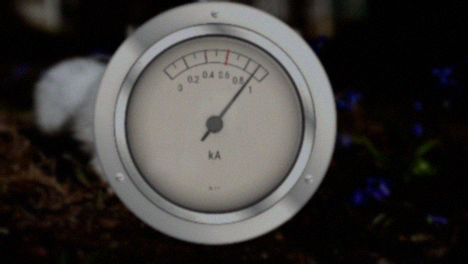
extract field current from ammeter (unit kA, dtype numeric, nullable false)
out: 0.9 kA
